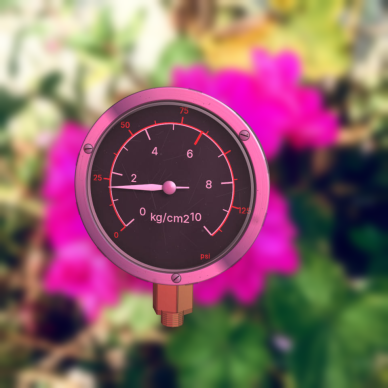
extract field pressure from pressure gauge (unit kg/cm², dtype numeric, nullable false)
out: 1.5 kg/cm²
